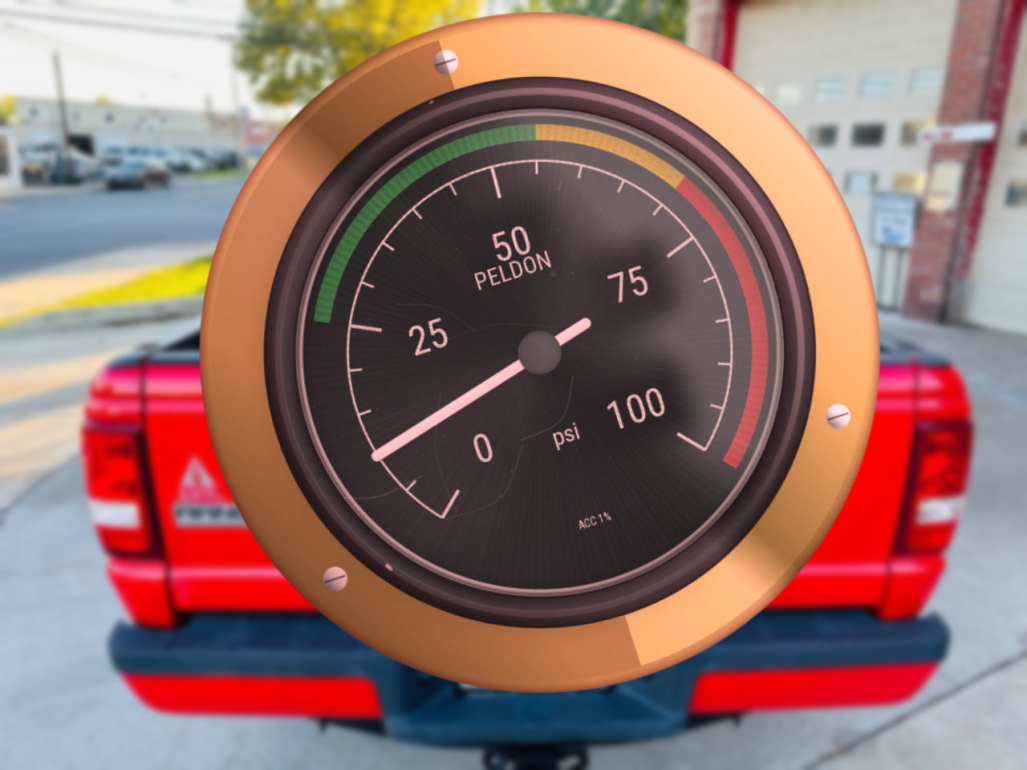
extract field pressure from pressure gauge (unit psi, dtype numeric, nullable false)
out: 10 psi
